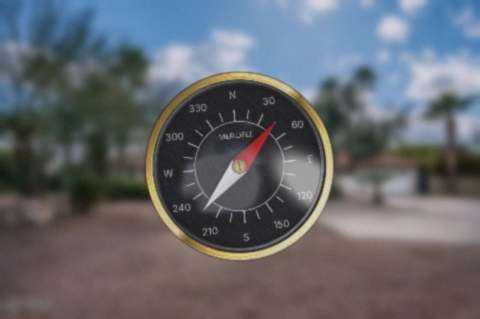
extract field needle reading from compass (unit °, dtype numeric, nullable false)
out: 45 °
